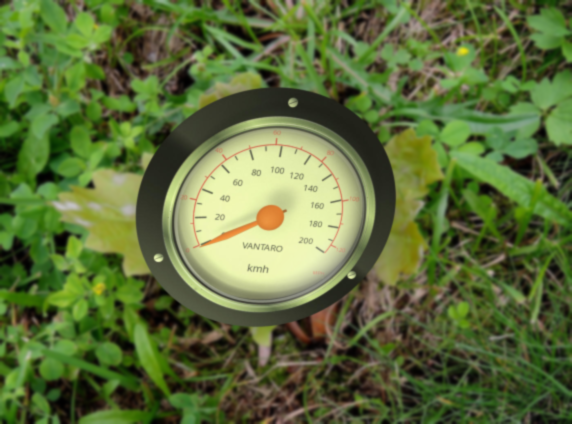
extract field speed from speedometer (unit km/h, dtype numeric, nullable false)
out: 0 km/h
